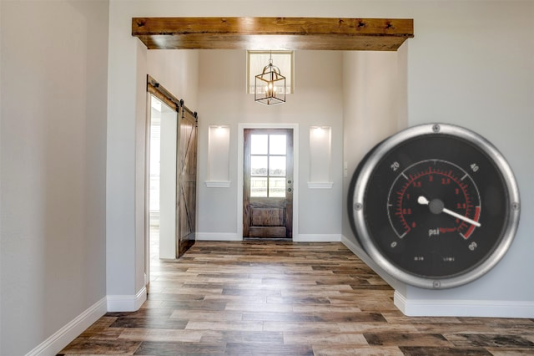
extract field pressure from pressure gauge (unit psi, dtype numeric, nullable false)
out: 55 psi
